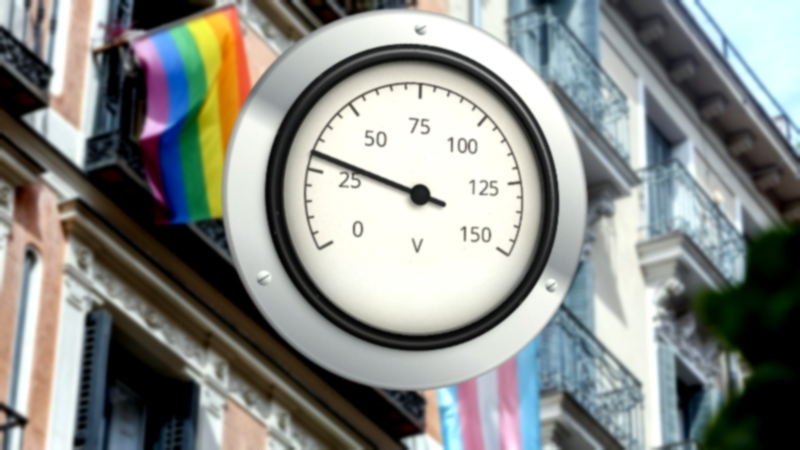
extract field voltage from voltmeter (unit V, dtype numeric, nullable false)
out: 30 V
